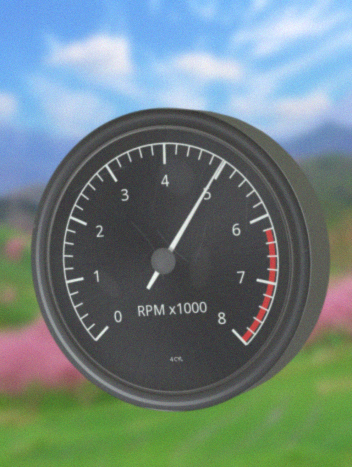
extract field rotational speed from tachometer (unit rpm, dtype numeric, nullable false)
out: 5000 rpm
